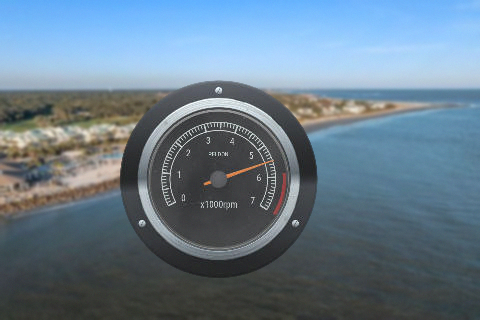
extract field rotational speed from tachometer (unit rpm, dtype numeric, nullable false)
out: 5500 rpm
